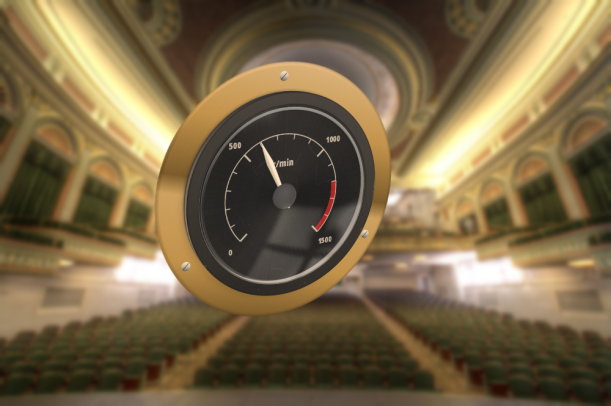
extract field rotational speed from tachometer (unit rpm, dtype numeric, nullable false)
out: 600 rpm
